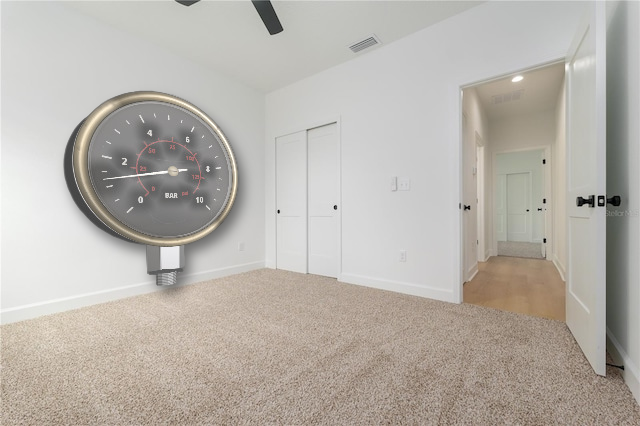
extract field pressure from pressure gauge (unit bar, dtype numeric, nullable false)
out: 1.25 bar
